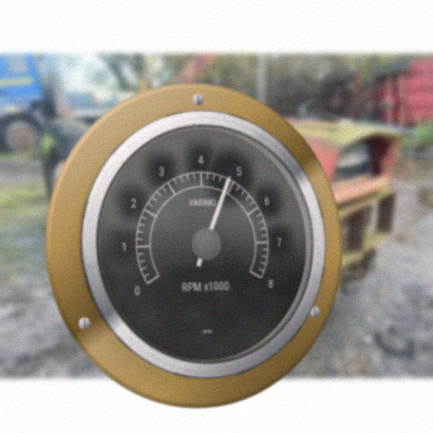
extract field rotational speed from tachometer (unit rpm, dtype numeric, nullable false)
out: 4800 rpm
